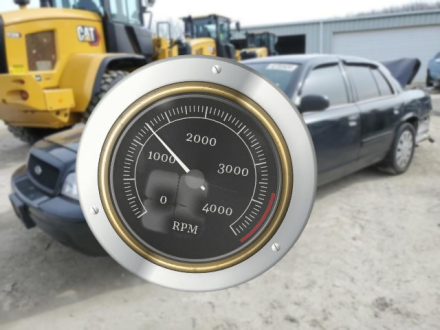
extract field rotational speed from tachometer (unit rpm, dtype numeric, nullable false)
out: 1250 rpm
